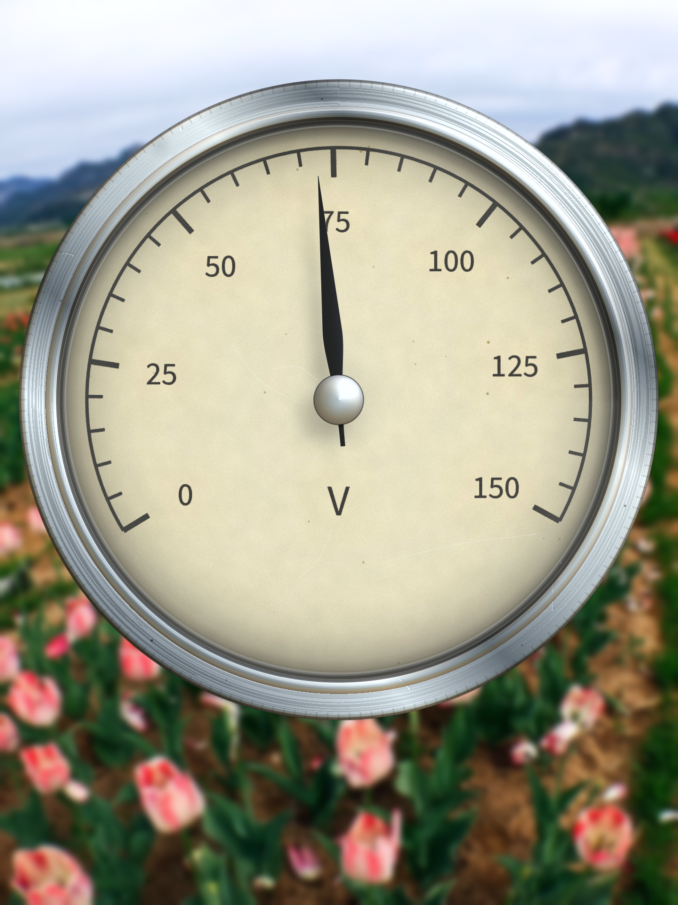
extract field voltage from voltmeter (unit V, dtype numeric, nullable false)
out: 72.5 V
